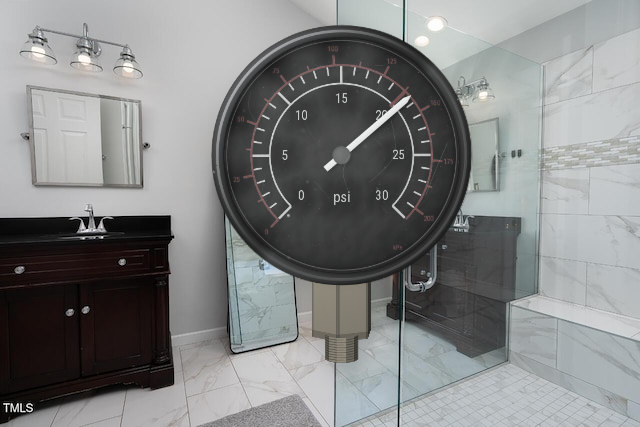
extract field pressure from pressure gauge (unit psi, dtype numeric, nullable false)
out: 20.5 psi
